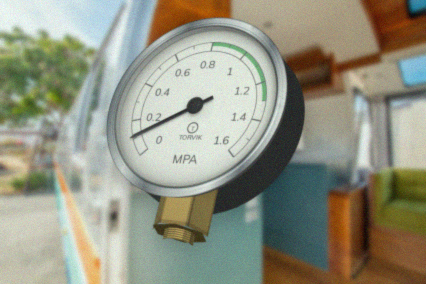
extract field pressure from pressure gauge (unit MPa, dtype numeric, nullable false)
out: 0.1 MPa
